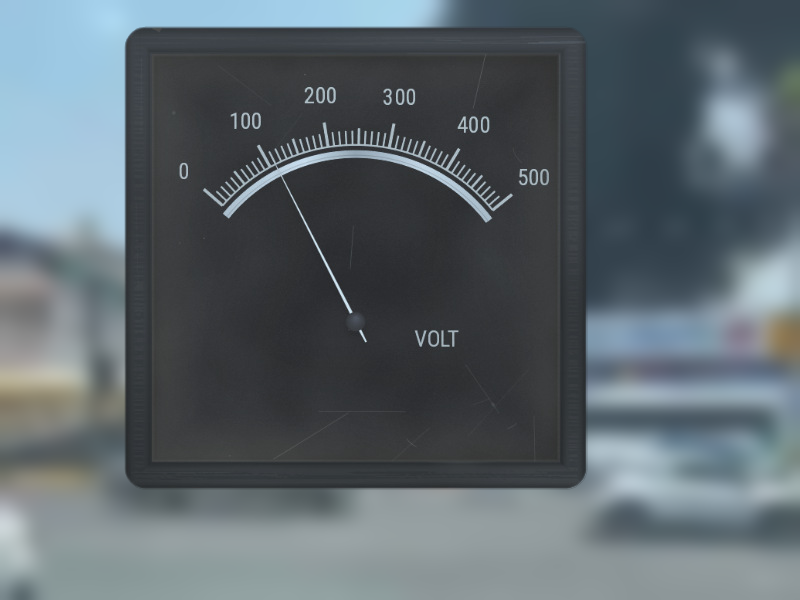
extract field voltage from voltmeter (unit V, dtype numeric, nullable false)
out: 110 V
